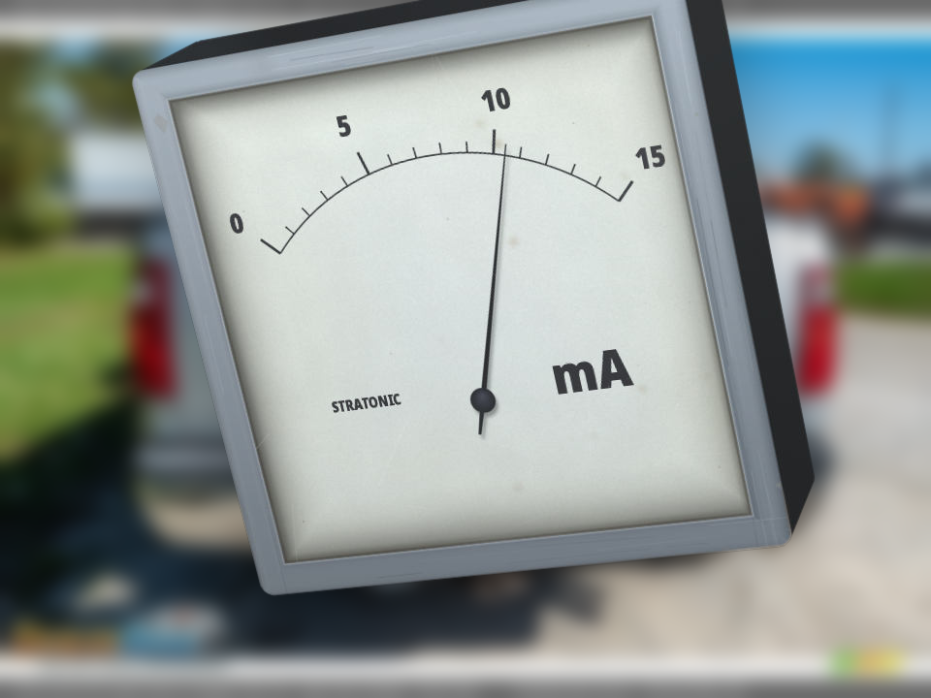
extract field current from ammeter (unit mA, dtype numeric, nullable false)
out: 10.5 mA
